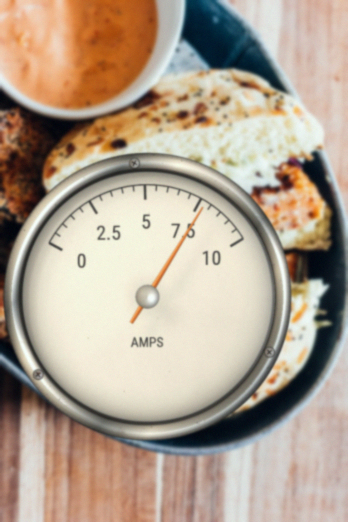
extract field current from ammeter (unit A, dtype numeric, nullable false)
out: 7.75 A
